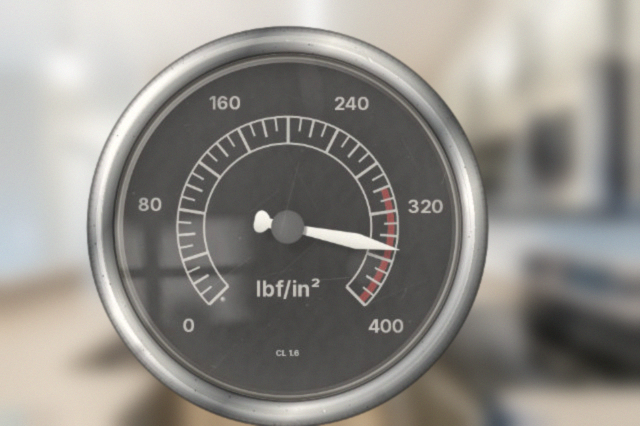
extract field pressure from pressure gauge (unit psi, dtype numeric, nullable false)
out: 350 psi
